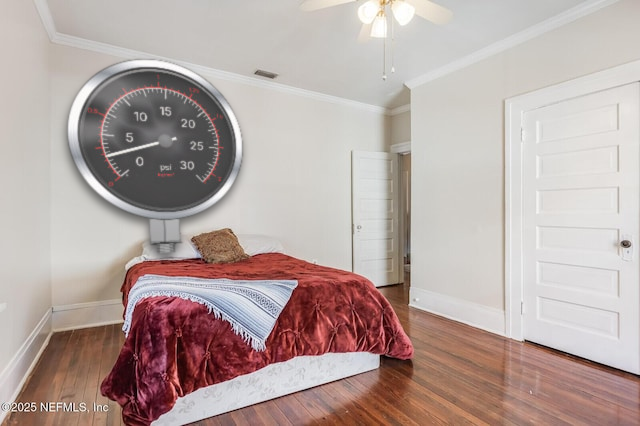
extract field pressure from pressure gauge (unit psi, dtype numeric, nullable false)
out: 2.5 psi
